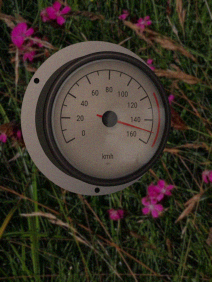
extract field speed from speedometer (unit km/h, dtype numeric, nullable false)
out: 150 km/h
